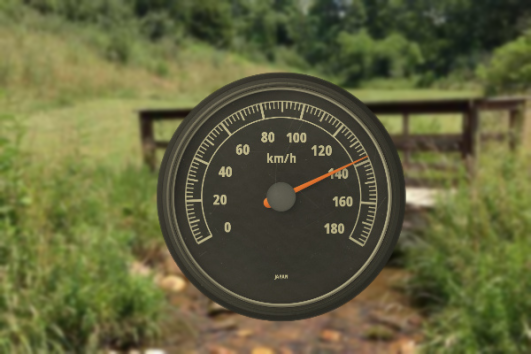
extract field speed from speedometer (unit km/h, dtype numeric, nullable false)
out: 138 km/h
